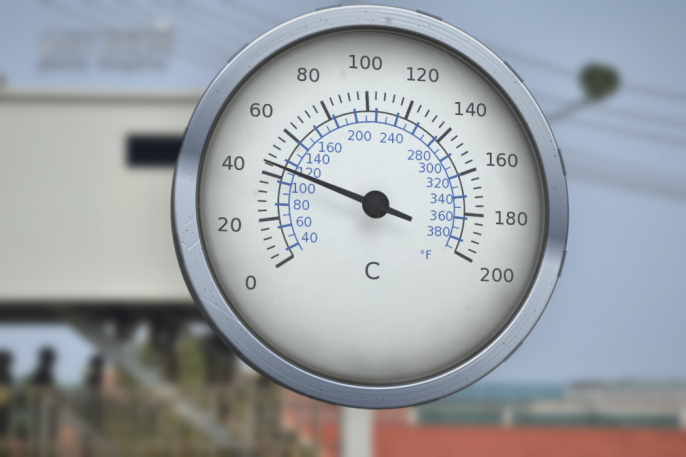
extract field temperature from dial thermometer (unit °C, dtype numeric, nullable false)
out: 44 °C
